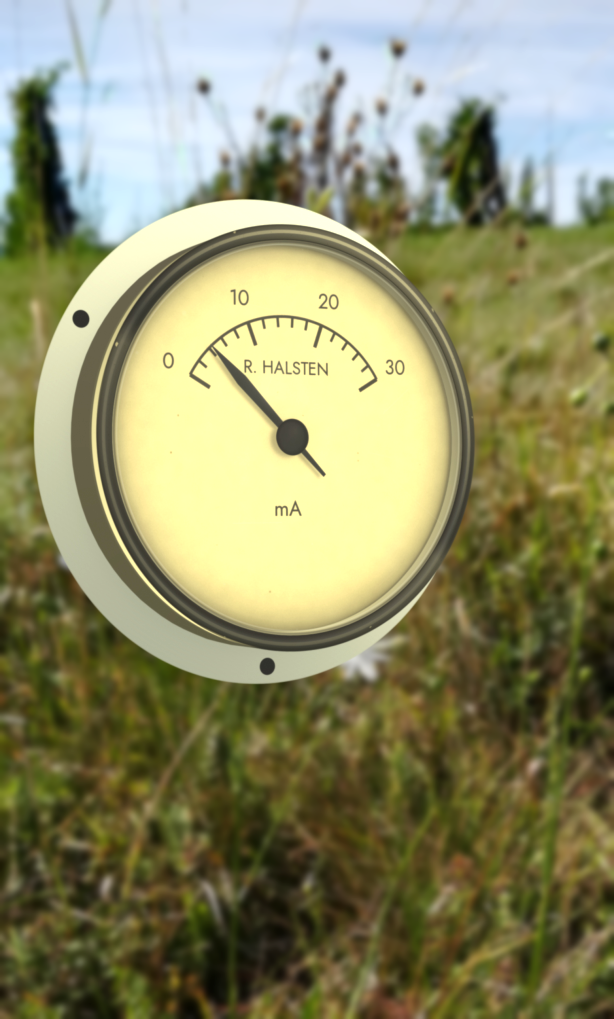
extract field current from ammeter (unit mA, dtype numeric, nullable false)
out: 4 mA
